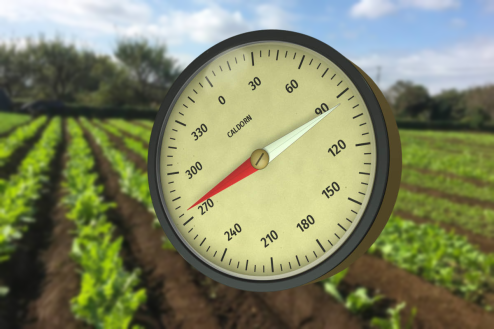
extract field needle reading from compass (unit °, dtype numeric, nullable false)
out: 275 °
